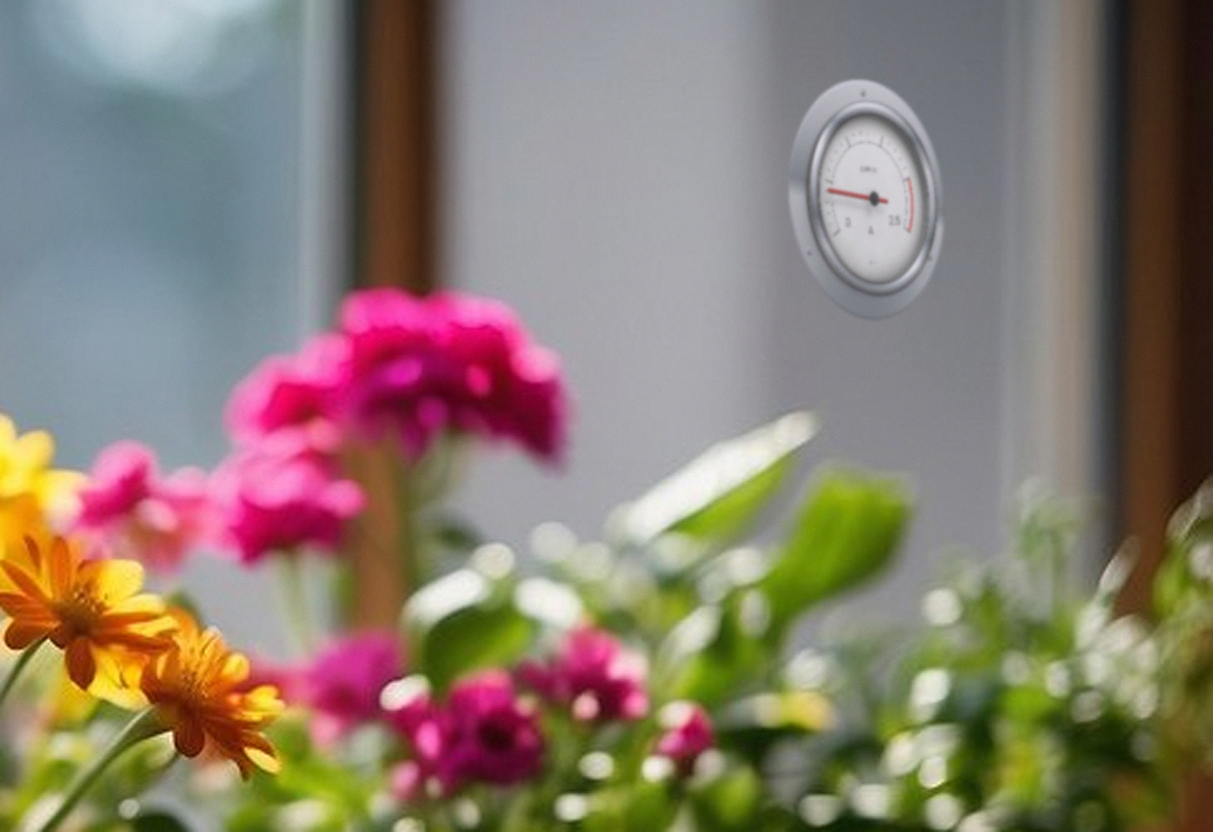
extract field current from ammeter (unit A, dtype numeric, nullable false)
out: 0.4 A
